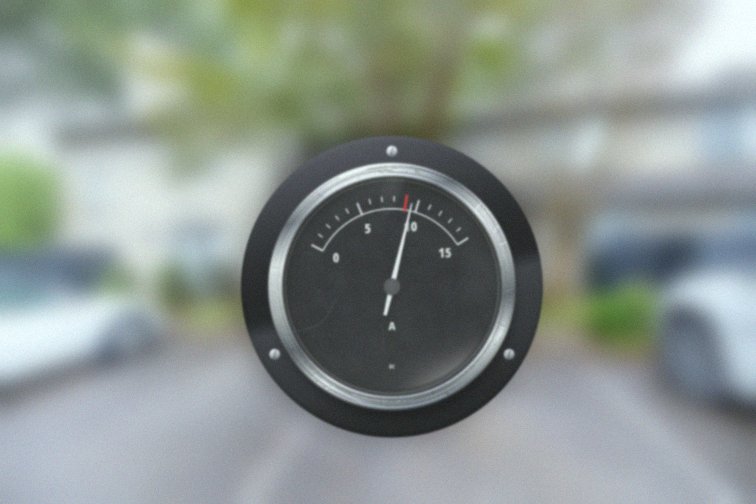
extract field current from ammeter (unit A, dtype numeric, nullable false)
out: 9.5 A
